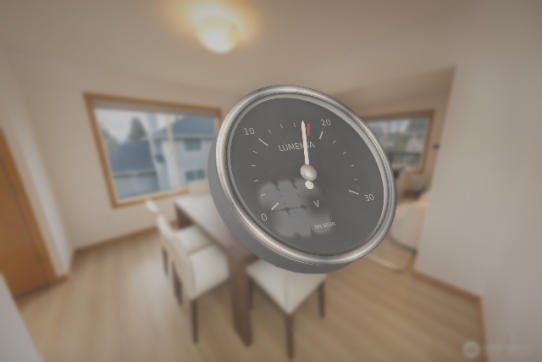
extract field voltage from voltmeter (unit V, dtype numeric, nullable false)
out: 17 V
